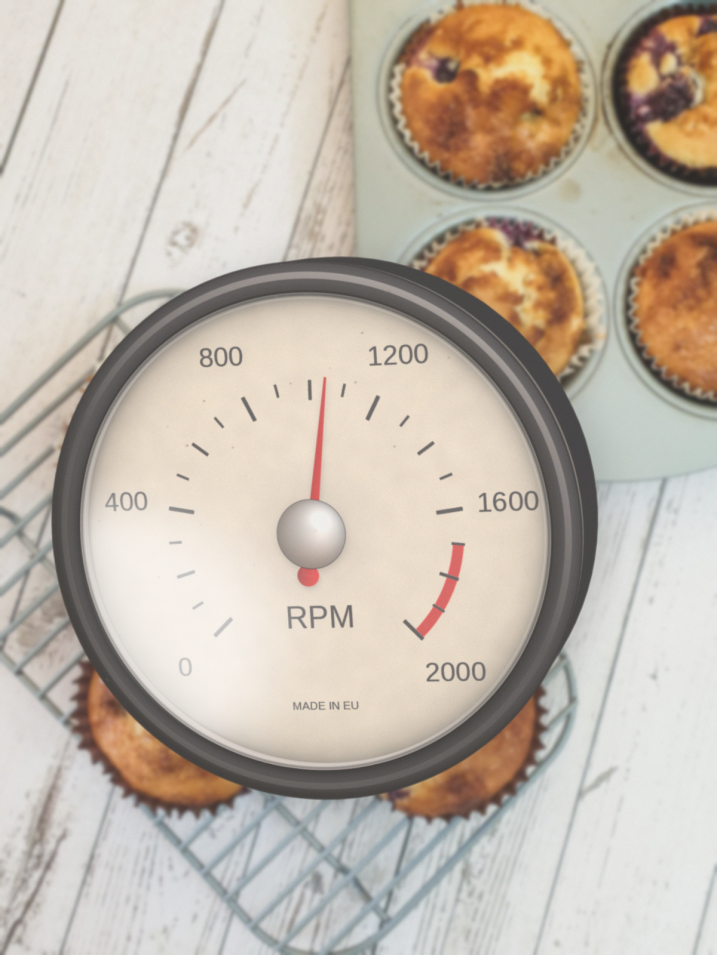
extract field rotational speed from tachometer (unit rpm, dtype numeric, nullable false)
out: 1050 rpm
